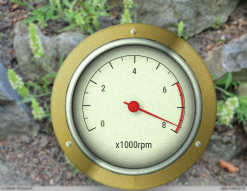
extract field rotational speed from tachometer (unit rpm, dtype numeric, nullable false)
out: 7750 rpm
